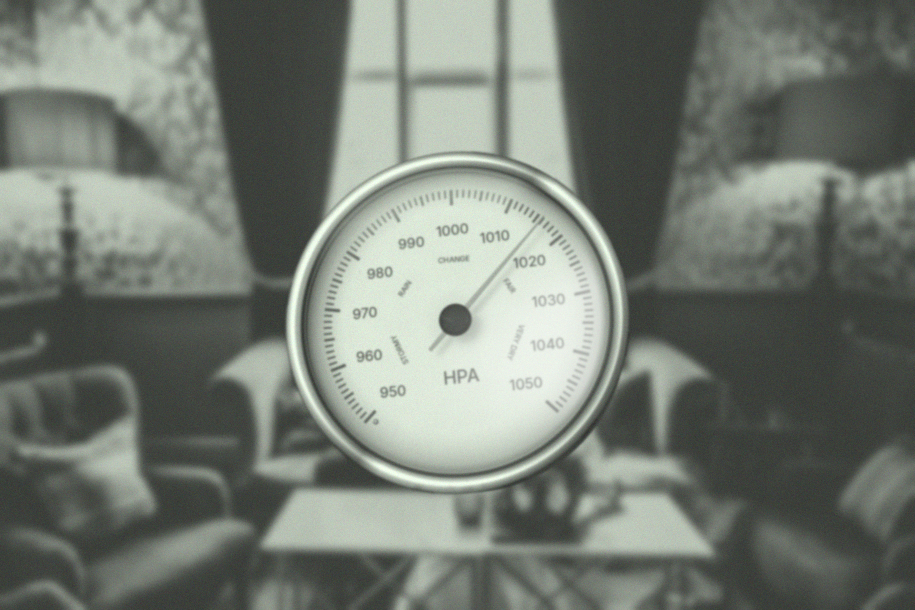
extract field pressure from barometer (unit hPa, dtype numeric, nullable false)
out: 1016 hPa
